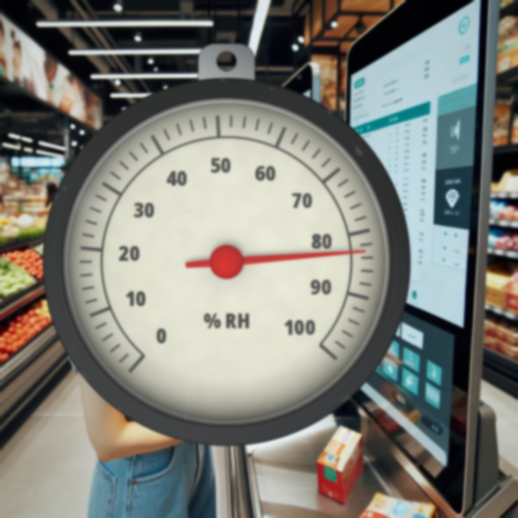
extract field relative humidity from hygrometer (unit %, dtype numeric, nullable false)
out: 83 %
